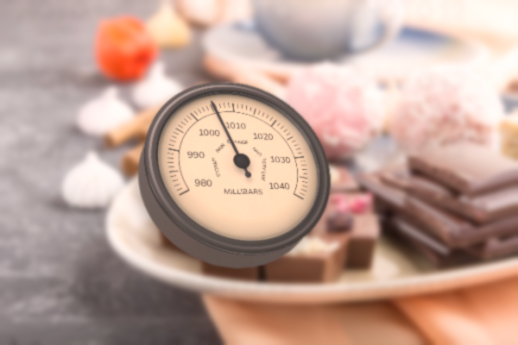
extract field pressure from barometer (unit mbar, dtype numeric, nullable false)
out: 1005 mbar
